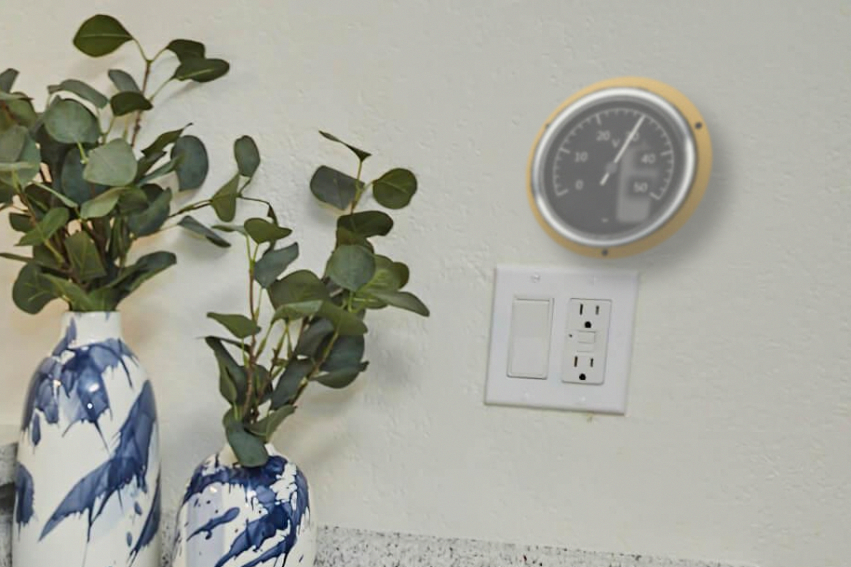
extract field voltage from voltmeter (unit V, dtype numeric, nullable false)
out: 30 V
